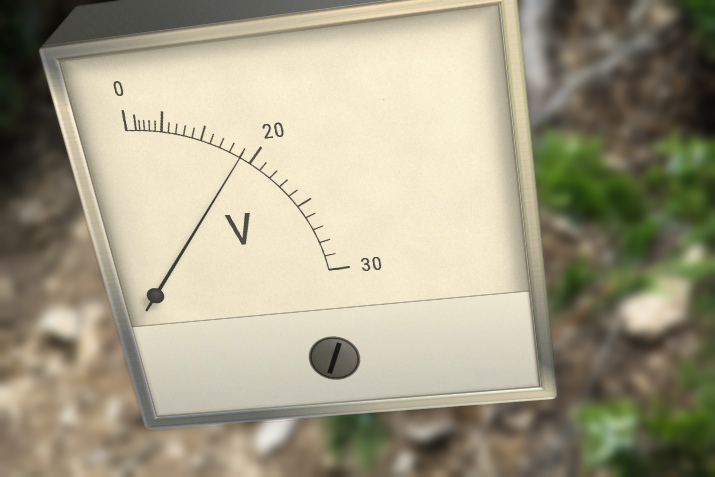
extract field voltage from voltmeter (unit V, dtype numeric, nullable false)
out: 19 V
